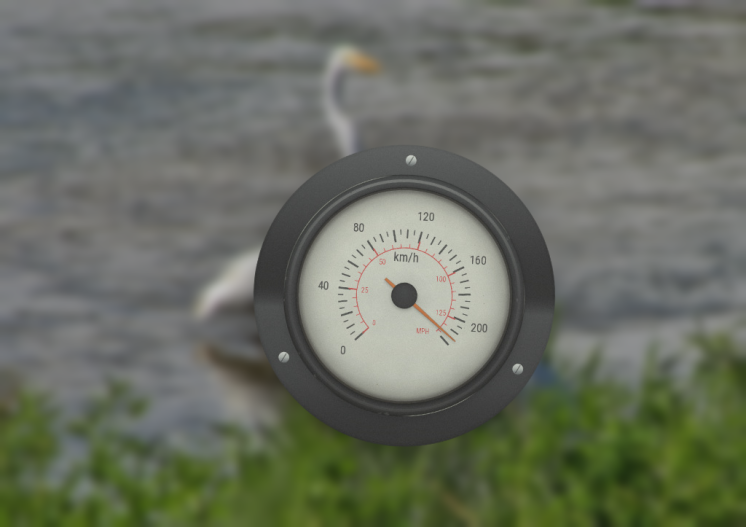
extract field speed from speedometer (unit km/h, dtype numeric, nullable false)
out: 215 km/h
